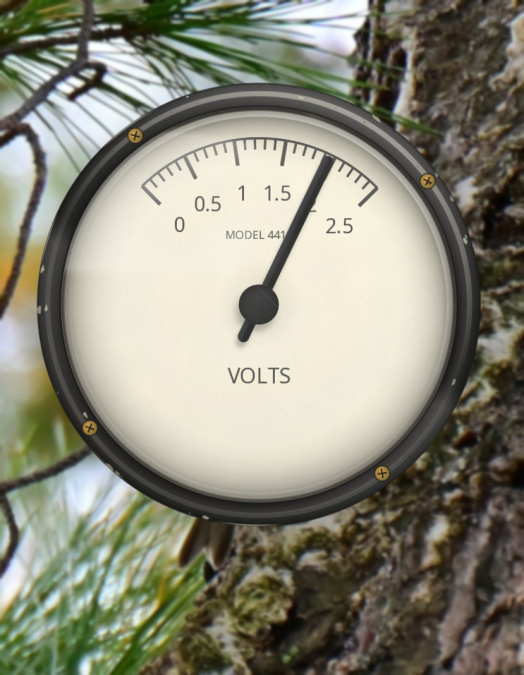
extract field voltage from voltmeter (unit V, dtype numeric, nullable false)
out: 1.95 V
